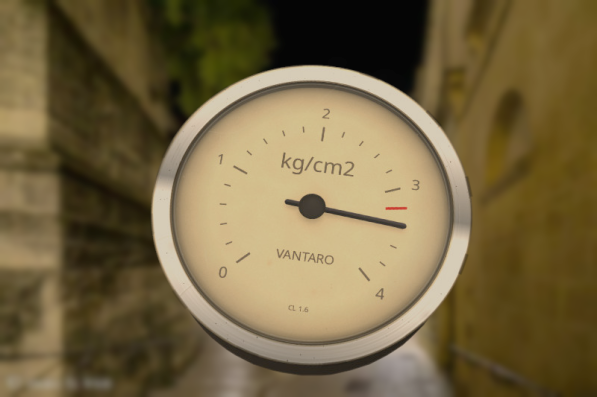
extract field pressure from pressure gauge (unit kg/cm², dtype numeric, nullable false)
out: 3.4 kg/cm²
